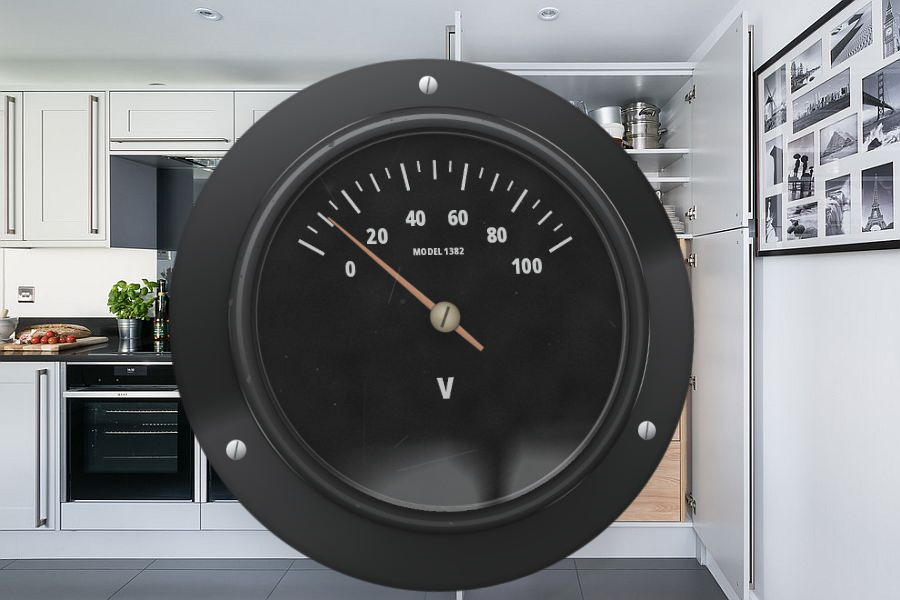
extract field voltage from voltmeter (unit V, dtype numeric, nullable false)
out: 10 V
